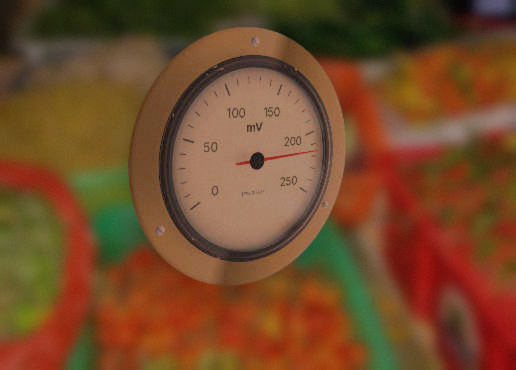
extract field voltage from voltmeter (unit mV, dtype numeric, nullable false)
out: 215 mV
